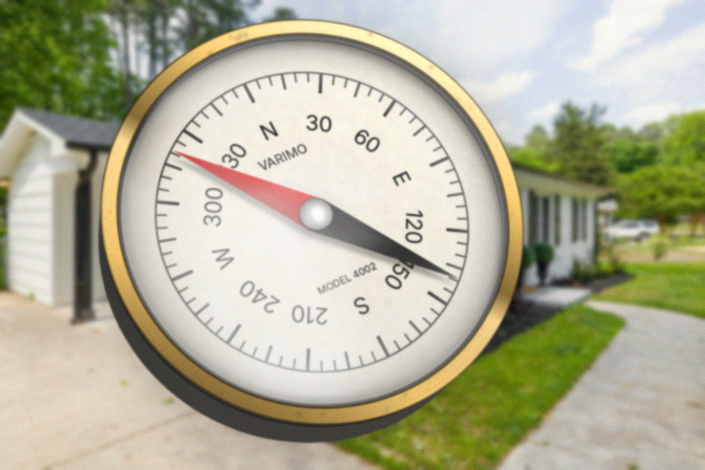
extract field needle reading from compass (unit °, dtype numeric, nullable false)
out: 320 °
